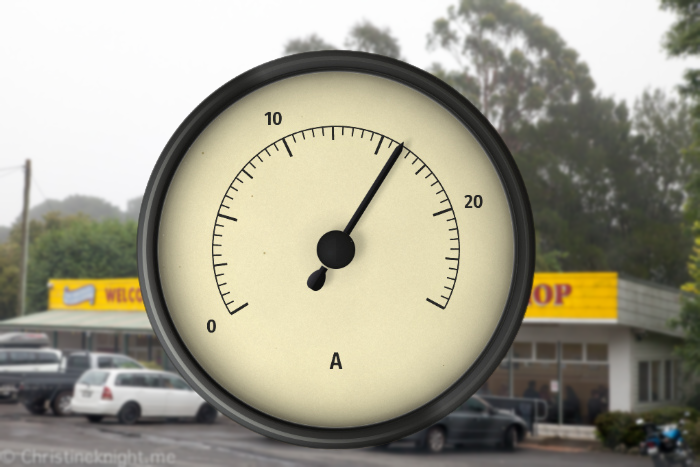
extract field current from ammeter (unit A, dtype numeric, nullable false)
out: 16 A
